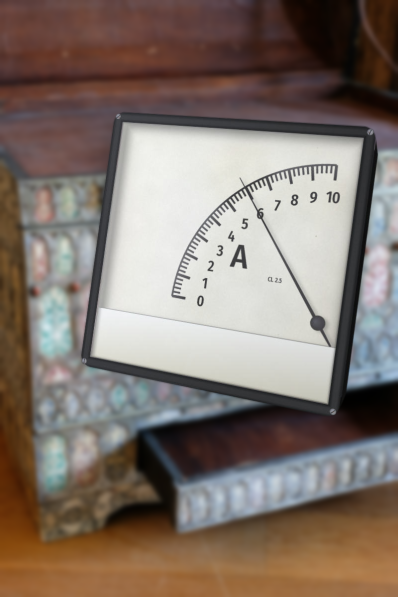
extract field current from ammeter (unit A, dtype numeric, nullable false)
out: 6 A
